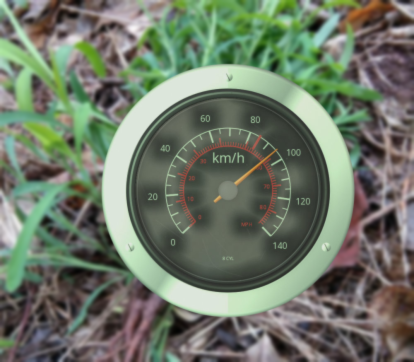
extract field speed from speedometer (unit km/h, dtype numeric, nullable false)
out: 95 km/h
